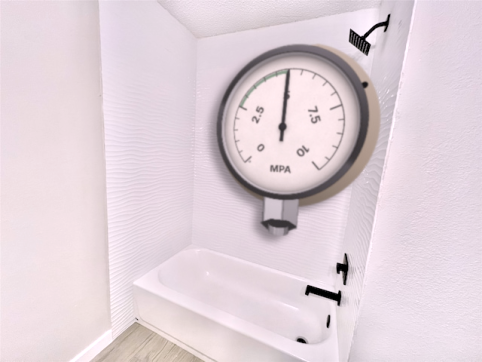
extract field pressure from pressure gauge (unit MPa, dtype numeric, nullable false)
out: 5 MPa
